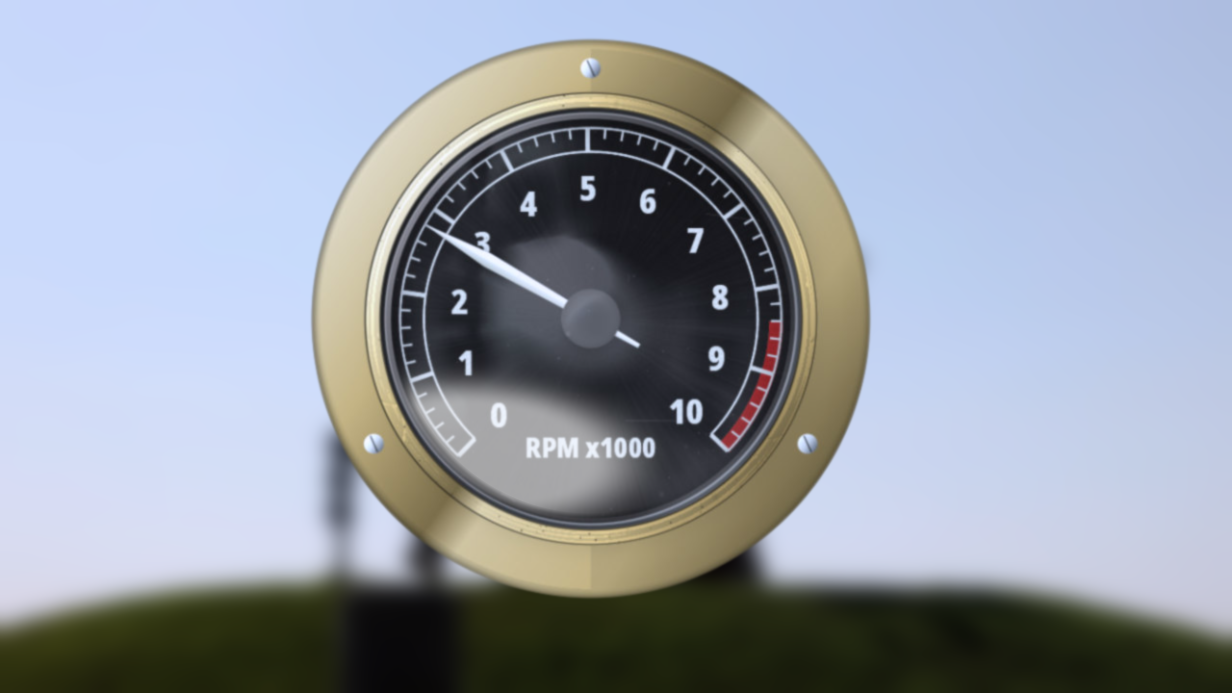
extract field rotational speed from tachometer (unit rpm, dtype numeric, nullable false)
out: 2800 rpm
